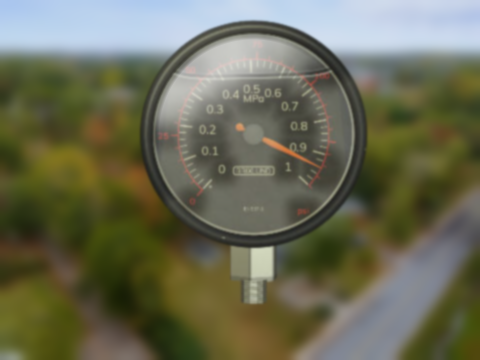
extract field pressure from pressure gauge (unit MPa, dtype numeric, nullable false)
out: 0.94 MPa
